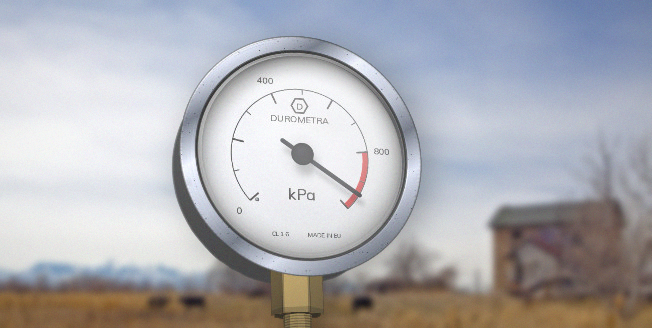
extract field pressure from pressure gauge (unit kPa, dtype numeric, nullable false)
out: 950 kPa
